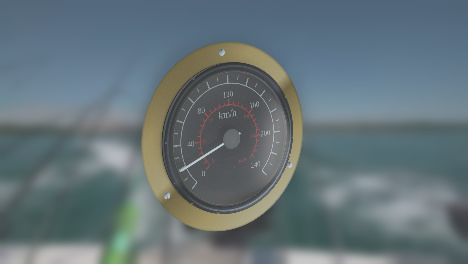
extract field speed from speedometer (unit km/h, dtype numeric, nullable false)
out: 20 km/h
